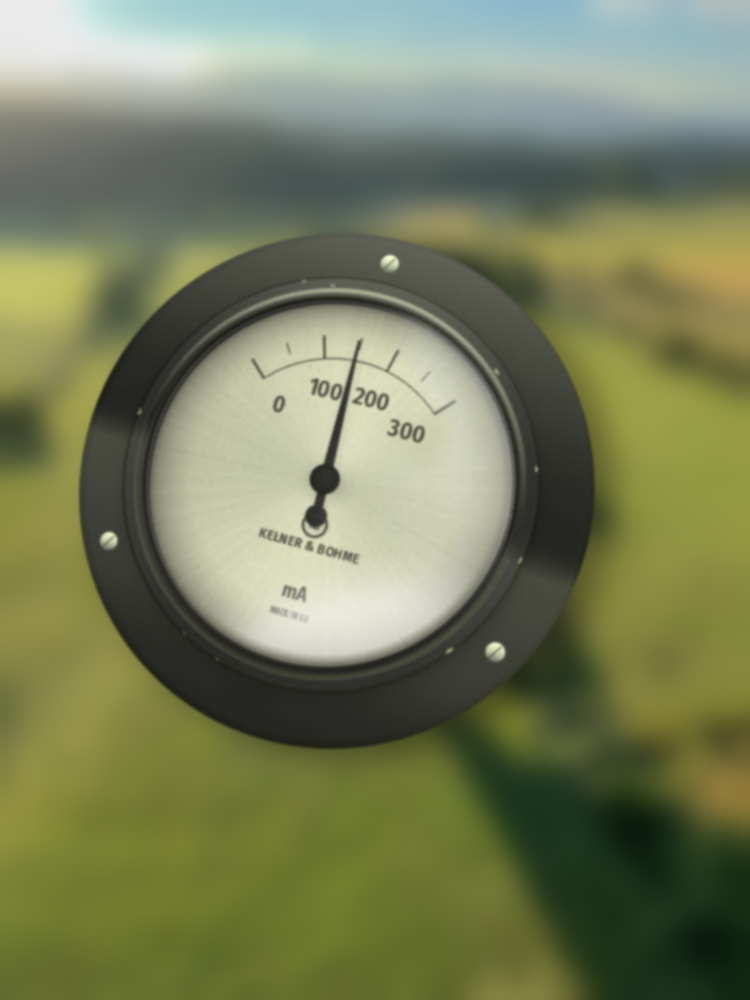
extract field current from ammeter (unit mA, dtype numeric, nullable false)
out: 150 mA
